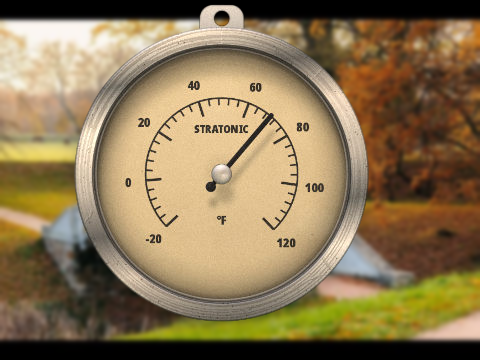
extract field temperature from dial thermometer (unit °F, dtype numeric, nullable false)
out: 70 °F
